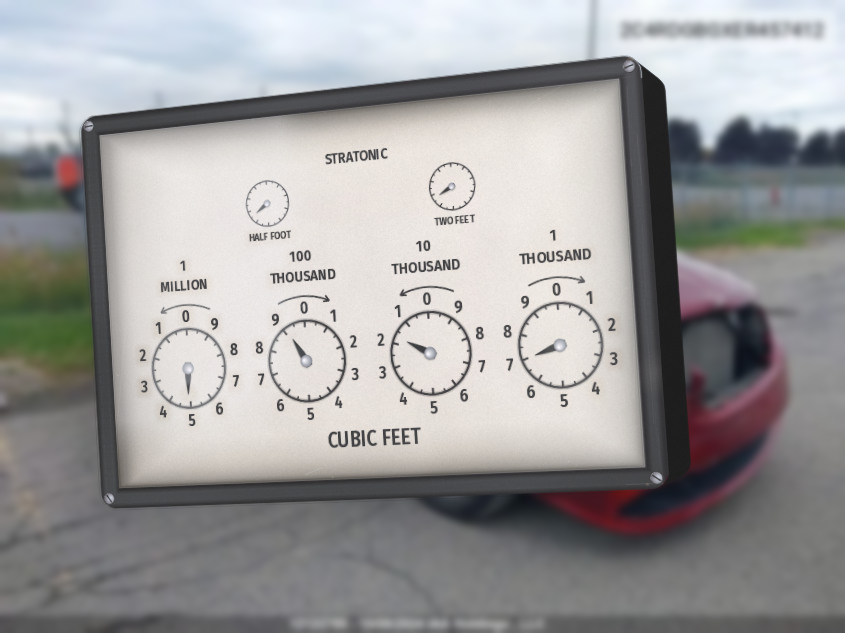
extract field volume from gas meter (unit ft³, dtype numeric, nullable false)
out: 491700 ft³
